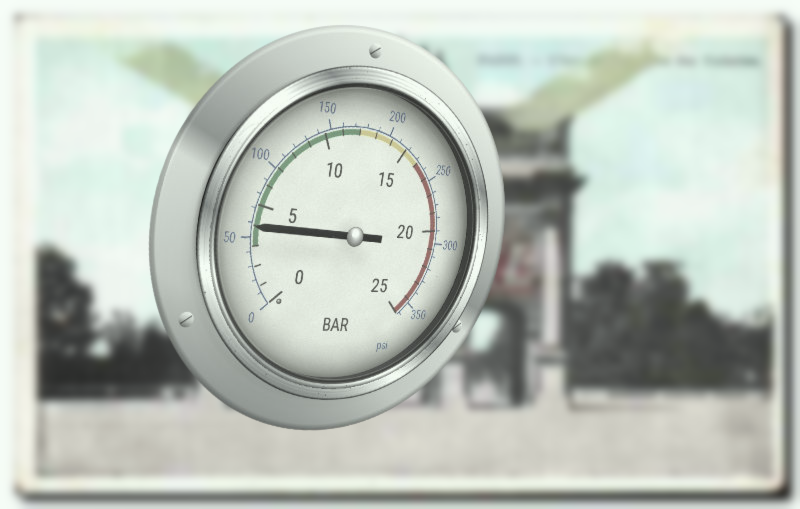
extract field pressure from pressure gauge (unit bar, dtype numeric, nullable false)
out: 4 bar
